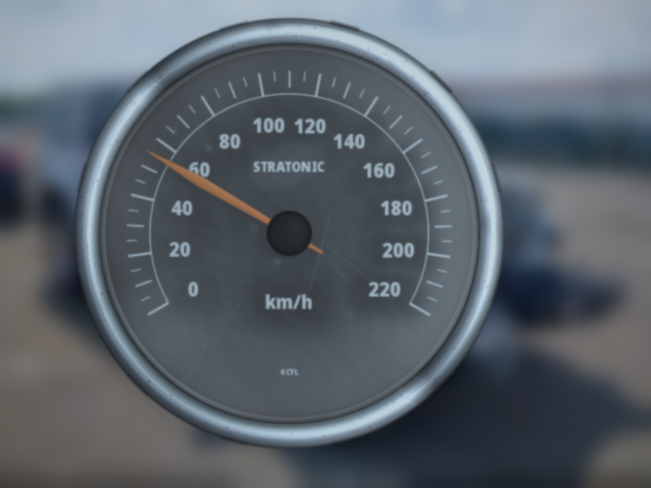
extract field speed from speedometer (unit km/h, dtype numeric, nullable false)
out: 55 km/h
